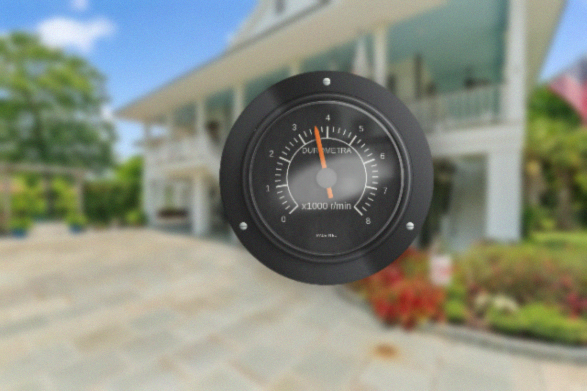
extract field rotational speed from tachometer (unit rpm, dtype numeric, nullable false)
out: 3600 rpm
